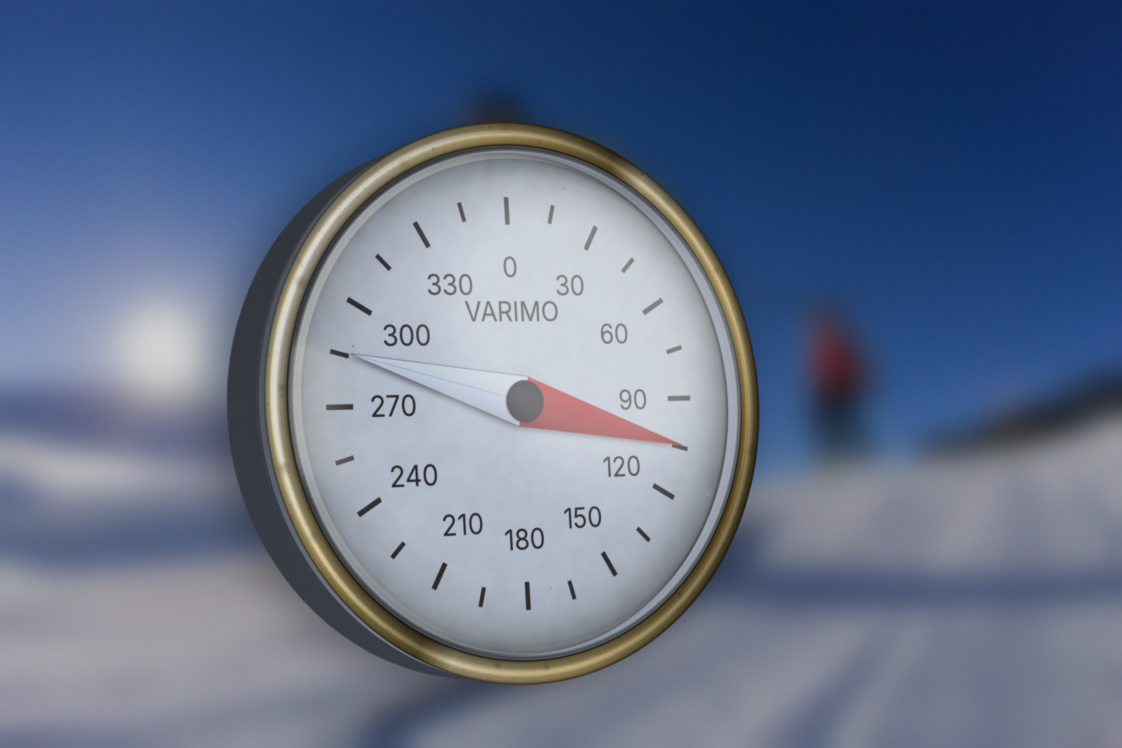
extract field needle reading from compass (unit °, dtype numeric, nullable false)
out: 105 °
